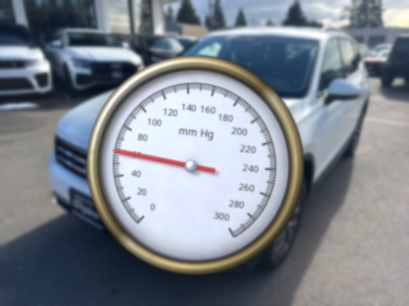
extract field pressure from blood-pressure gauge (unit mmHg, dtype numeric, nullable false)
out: 60 mmHg
